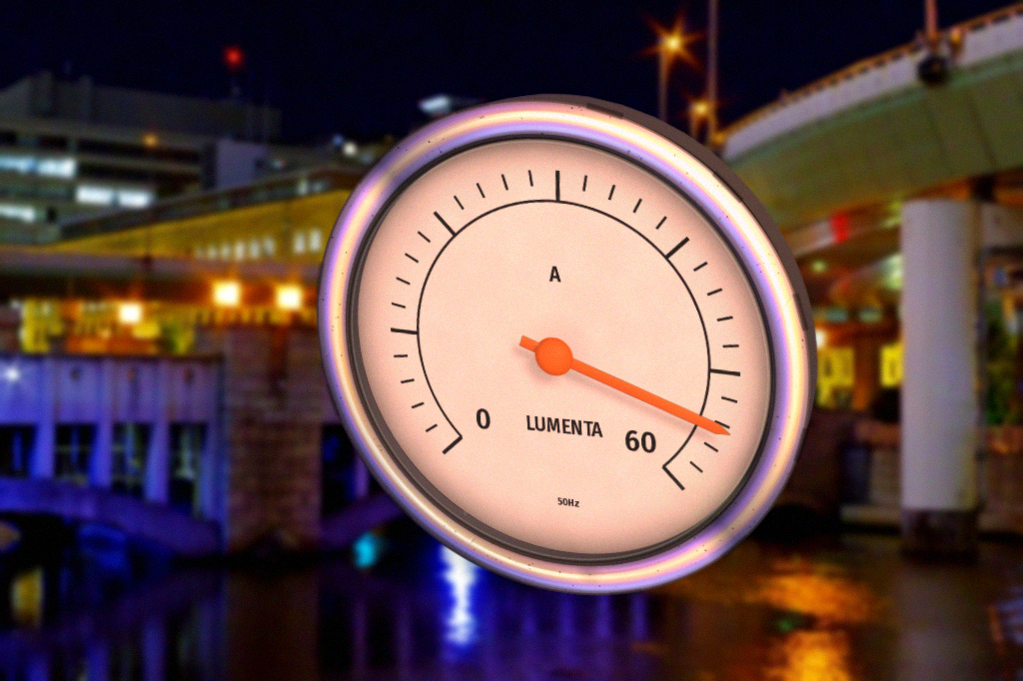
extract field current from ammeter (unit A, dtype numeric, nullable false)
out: 54 A
